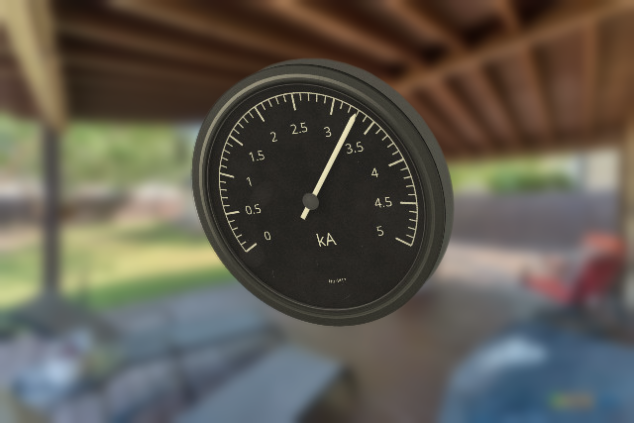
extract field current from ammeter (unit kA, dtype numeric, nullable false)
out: 3.3 kA
